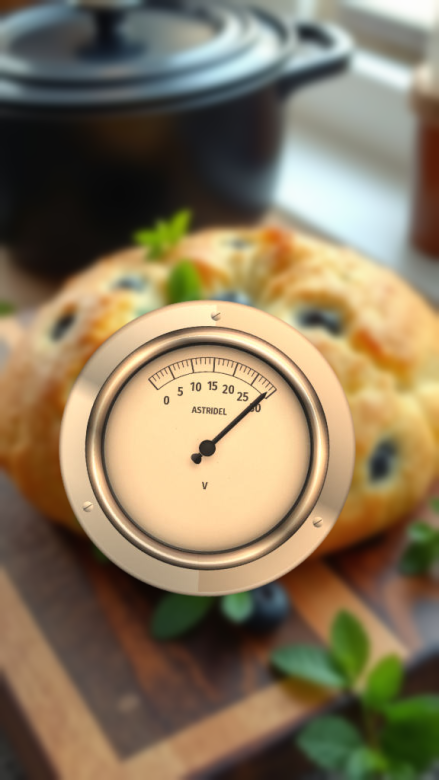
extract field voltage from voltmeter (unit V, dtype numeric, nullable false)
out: 29 V
